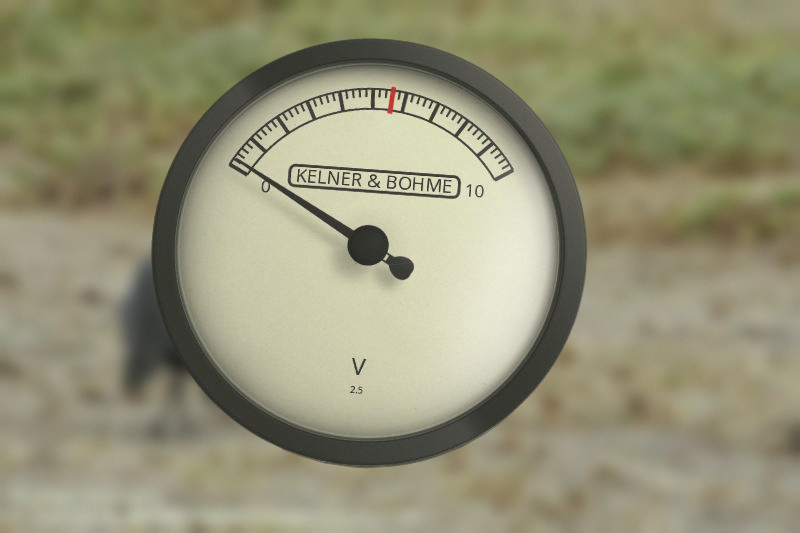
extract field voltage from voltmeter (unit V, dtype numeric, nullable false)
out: 0.2 V
